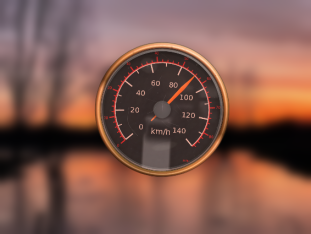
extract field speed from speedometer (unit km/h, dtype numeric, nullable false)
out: 90 km/h
